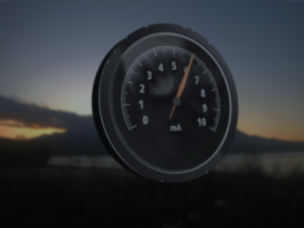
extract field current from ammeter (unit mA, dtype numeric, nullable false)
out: 6 mA
